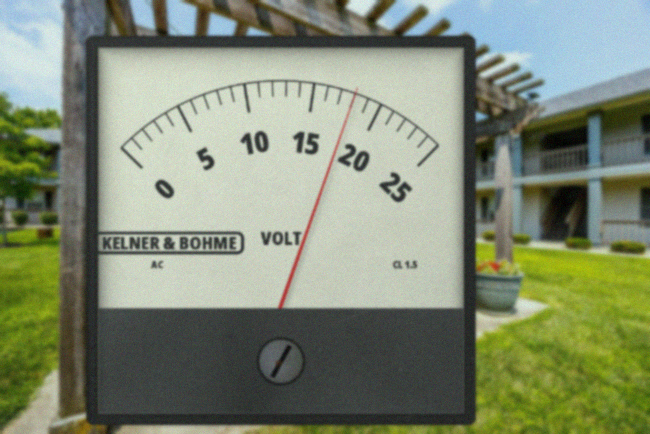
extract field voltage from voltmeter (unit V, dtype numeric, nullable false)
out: 18 V
